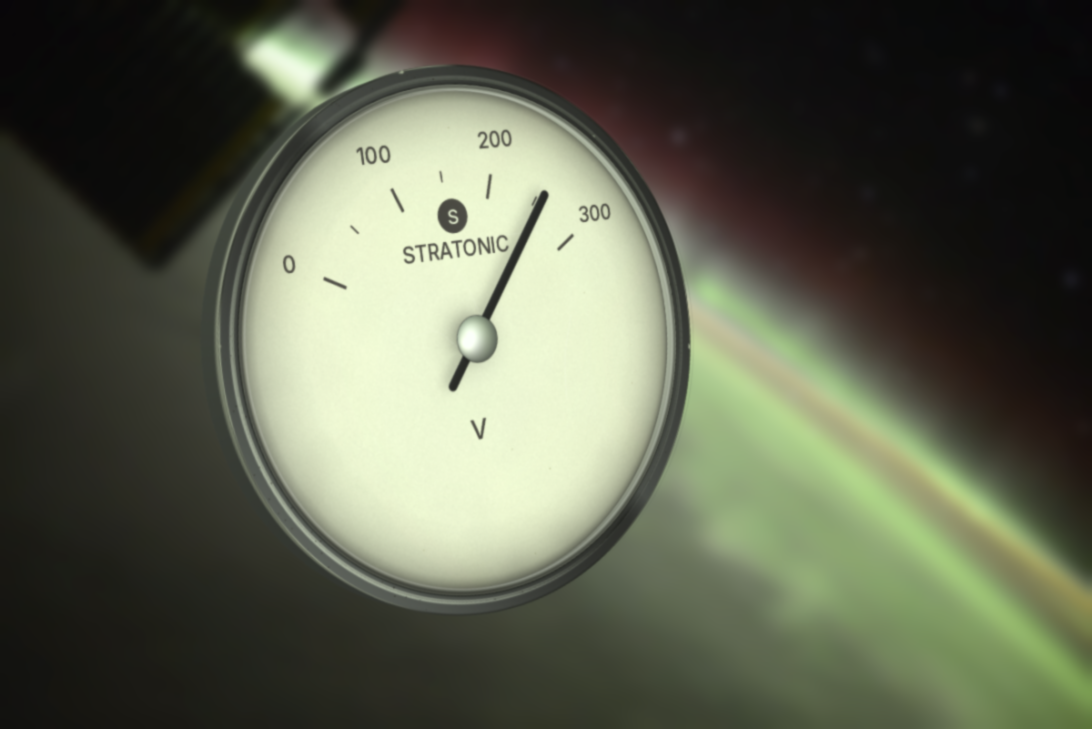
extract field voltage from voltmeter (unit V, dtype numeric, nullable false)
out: 250 V
